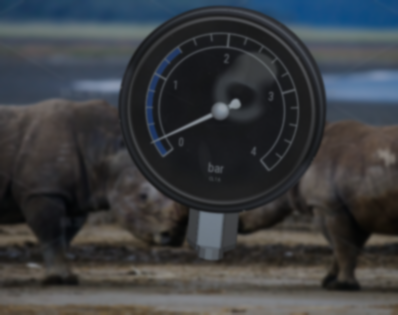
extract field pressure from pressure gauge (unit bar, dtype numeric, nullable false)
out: 0.2 bar
